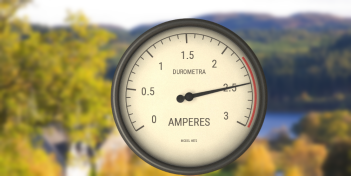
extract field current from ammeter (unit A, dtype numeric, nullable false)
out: 2.5 A
